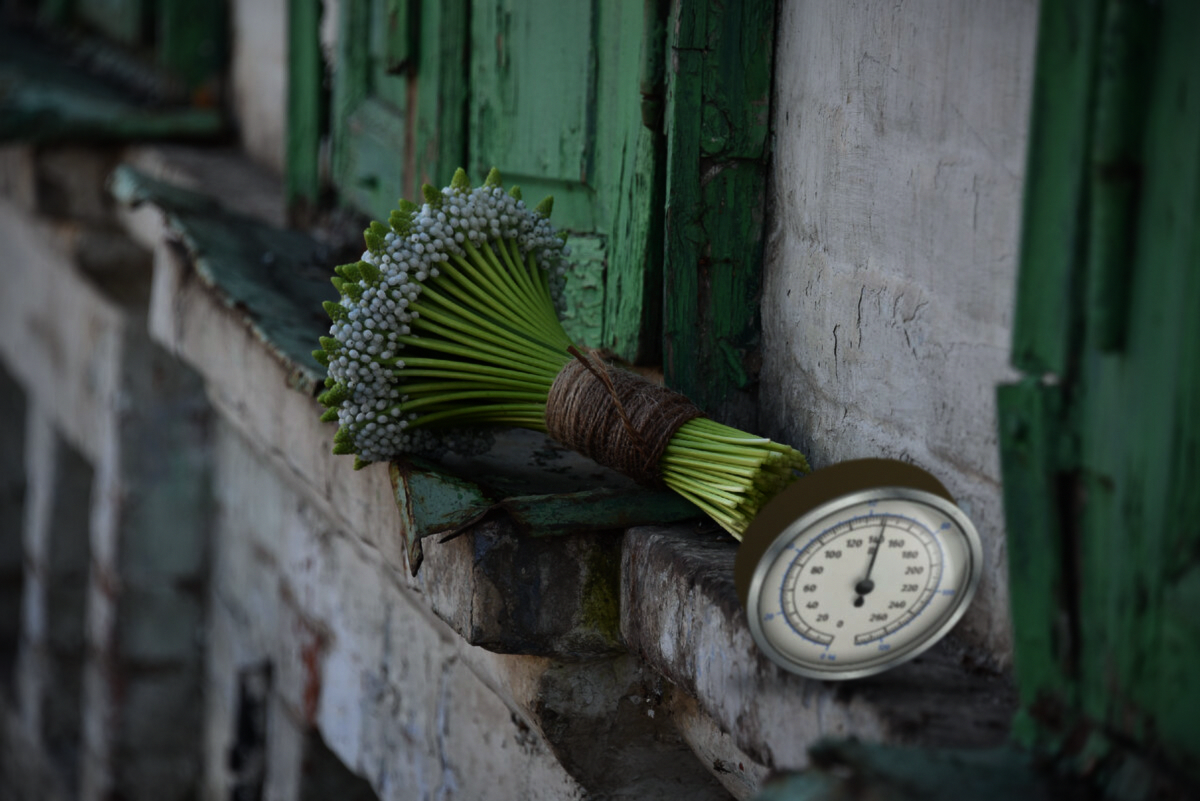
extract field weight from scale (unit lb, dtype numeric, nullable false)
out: 140 lb
